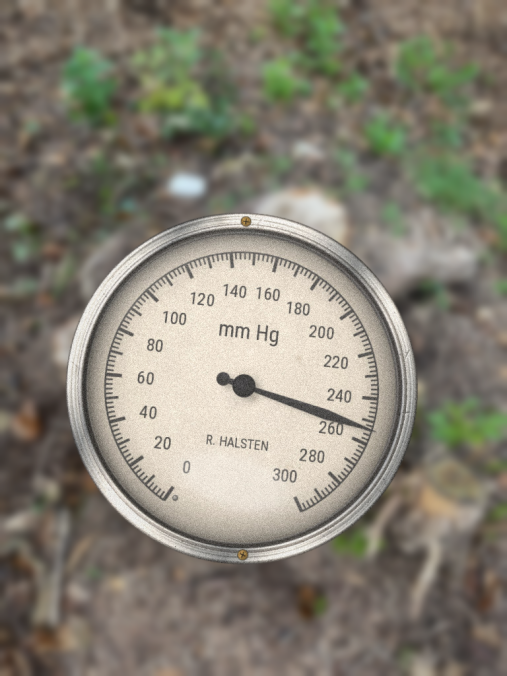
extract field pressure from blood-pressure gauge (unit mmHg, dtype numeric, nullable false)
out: 254 mmHg
